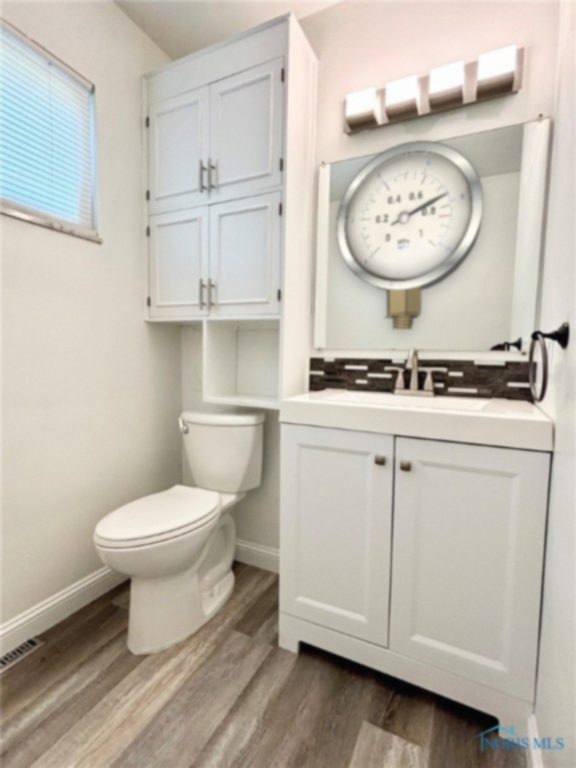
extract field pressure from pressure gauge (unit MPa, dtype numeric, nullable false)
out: 0.75 MPa
